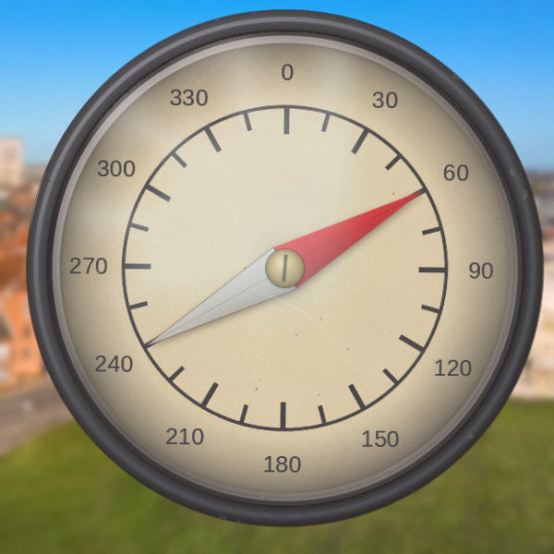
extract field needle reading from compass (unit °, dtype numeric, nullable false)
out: 60 °
